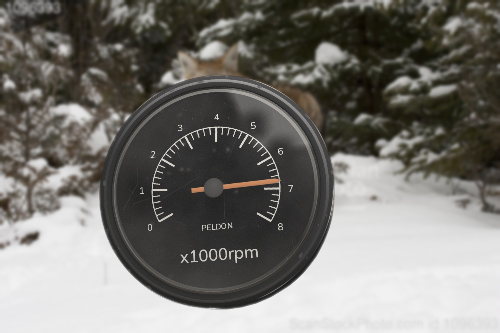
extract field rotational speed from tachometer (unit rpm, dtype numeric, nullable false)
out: 6800 rpm
